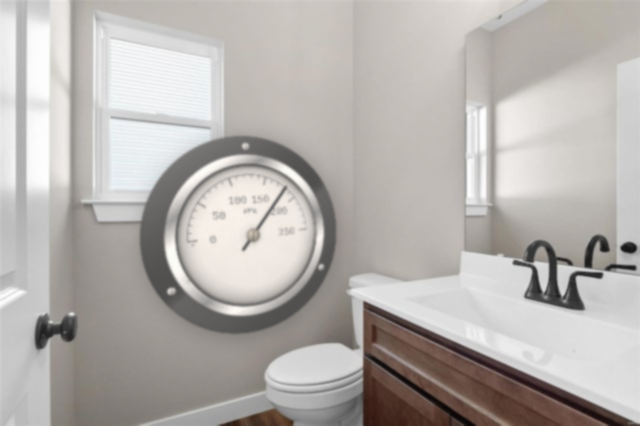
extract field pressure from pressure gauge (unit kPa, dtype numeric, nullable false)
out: 180 kPa
